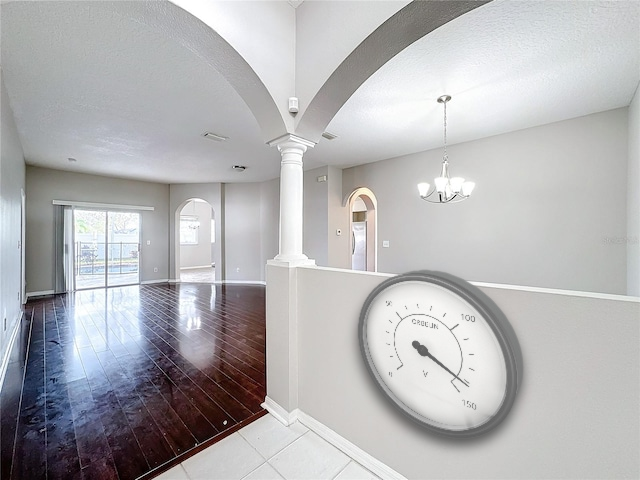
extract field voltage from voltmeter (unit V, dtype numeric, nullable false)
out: 140 V
